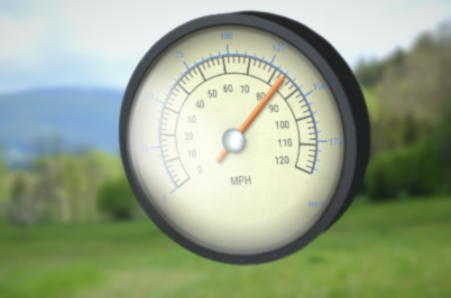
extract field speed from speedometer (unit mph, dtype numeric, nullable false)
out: 84 mph
